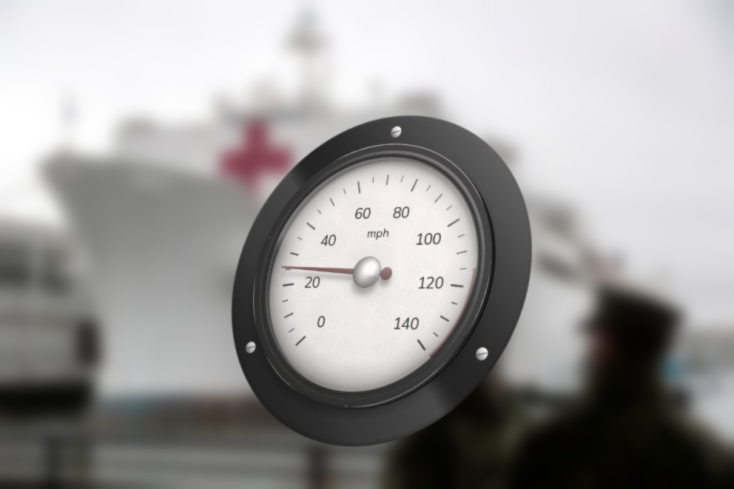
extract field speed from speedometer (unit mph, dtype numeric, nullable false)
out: 25 mph
